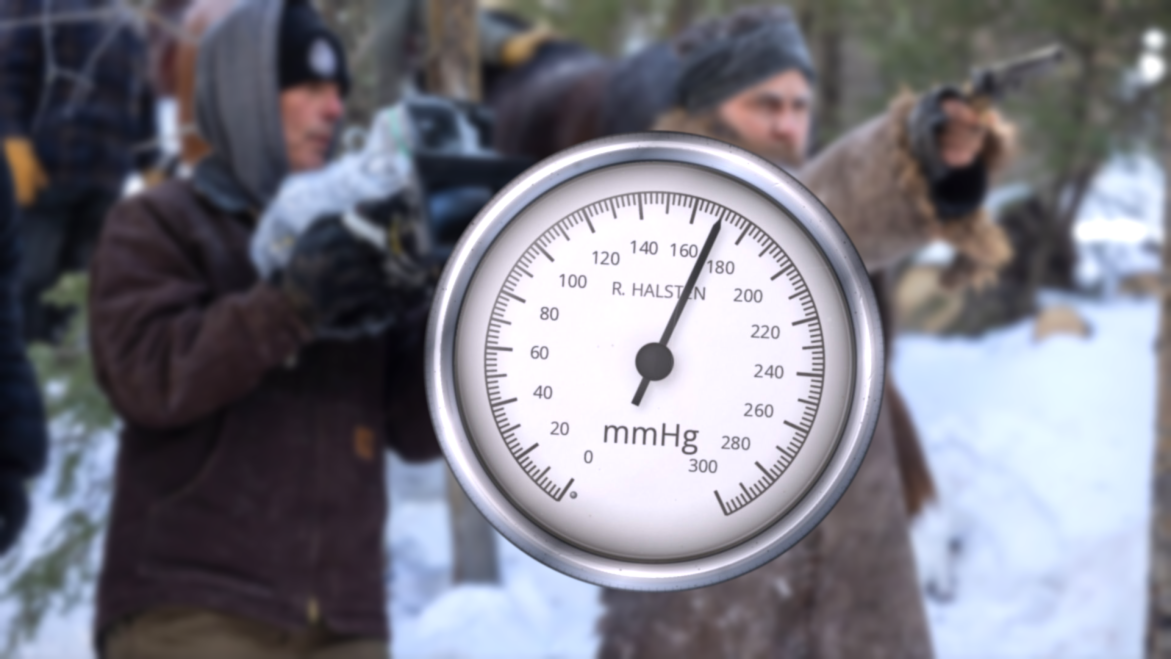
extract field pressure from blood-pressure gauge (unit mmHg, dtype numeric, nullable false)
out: 170 mmHg
